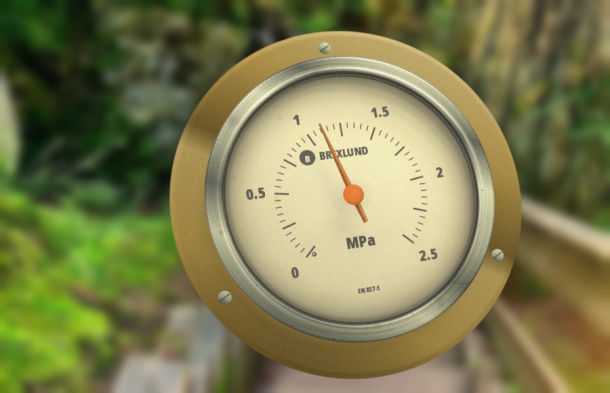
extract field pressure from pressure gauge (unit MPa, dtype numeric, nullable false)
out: 1.1 MPa
